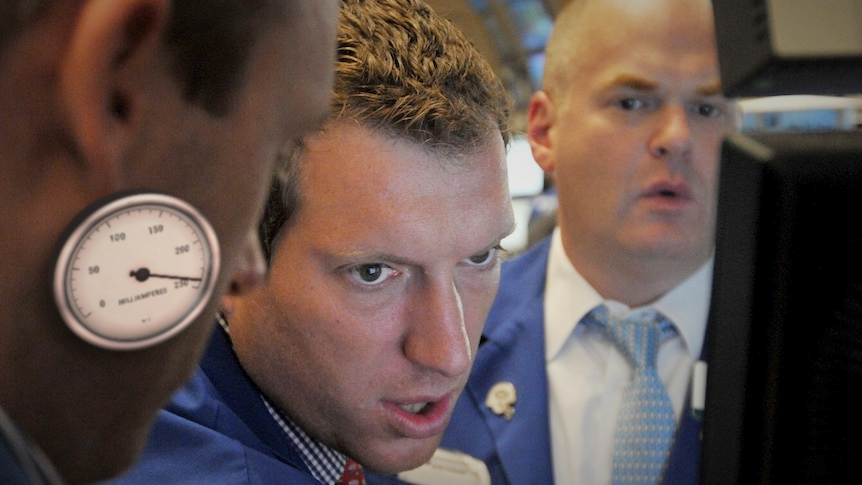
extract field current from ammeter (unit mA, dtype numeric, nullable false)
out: 240 mA
